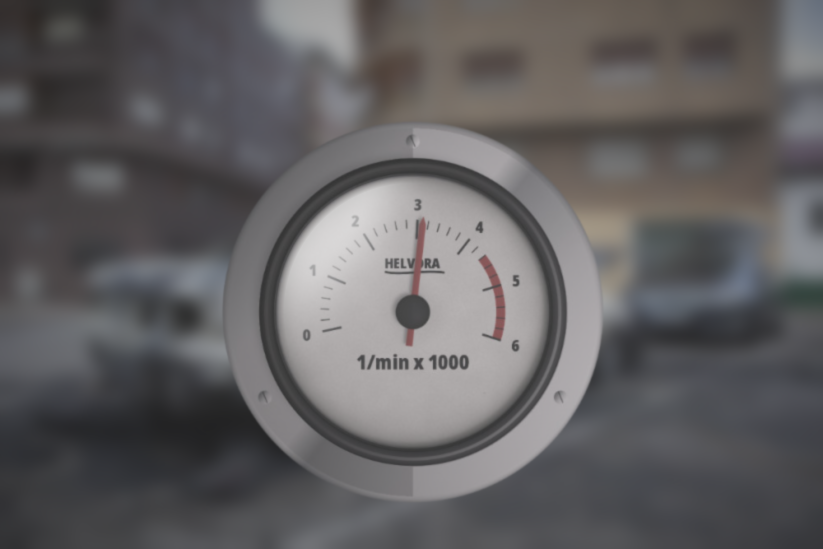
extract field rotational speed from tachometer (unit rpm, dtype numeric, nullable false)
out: 3100 rpm
